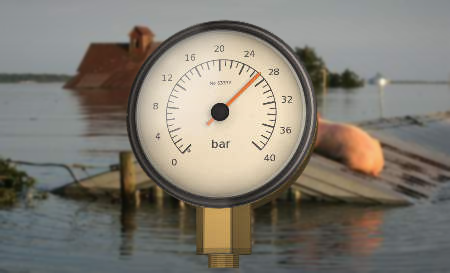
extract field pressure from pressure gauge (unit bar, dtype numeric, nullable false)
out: 27 bar
